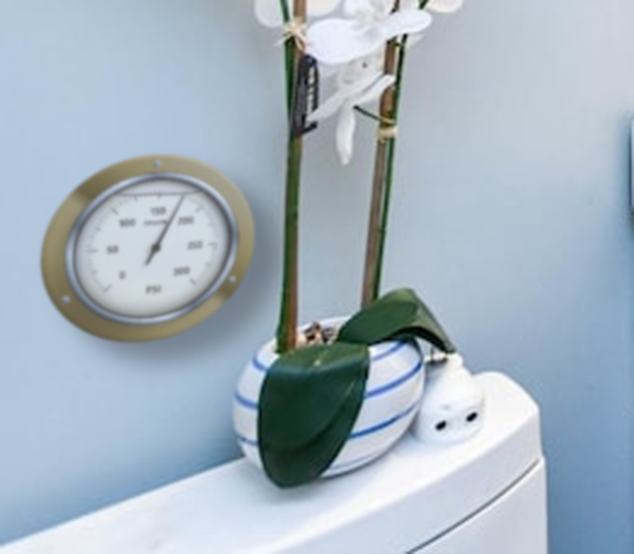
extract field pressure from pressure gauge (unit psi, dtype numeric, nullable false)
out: 175 psi
